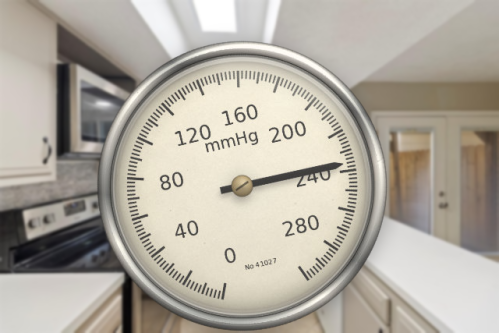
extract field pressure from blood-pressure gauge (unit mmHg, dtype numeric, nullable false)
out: 236 mmHg
